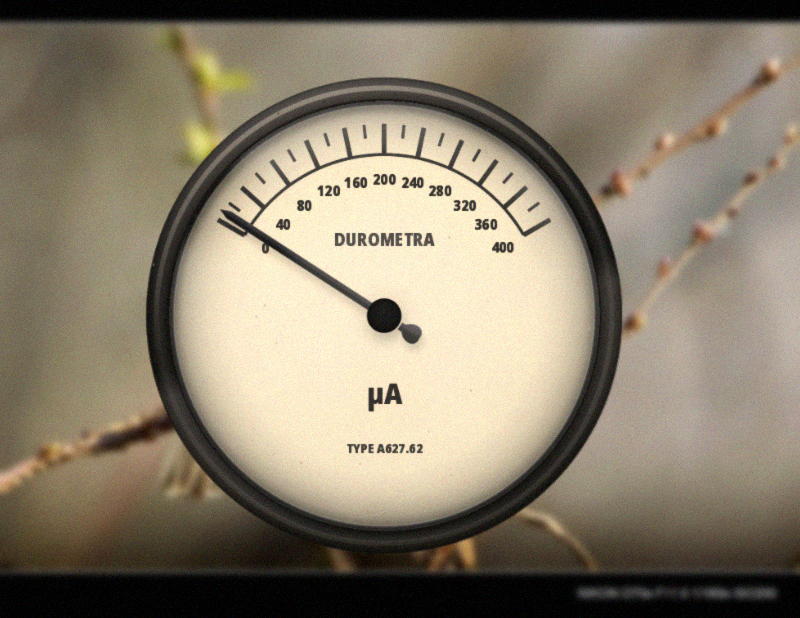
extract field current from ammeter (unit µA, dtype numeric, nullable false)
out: 10 µA
